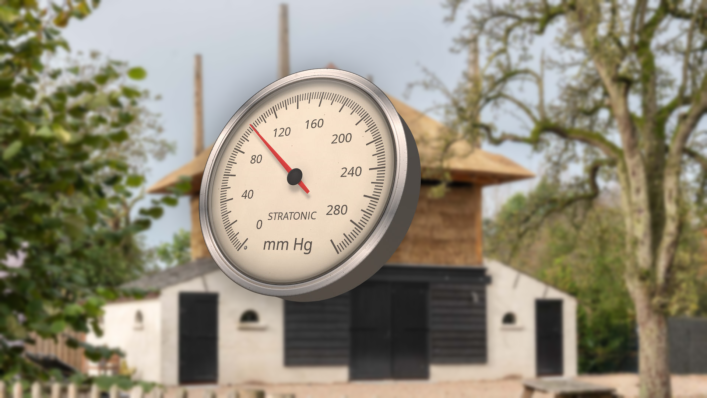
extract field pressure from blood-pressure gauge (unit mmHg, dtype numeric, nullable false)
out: 100 mmHg
